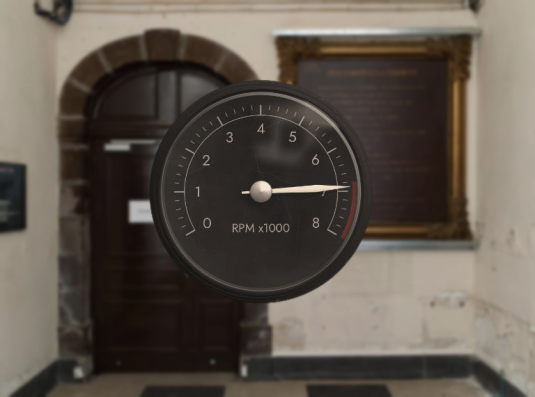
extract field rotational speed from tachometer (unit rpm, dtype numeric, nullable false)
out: 6900 rpm
